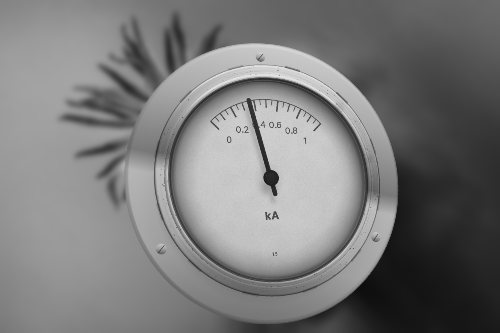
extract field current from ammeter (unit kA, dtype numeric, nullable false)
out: 0.35 kA
